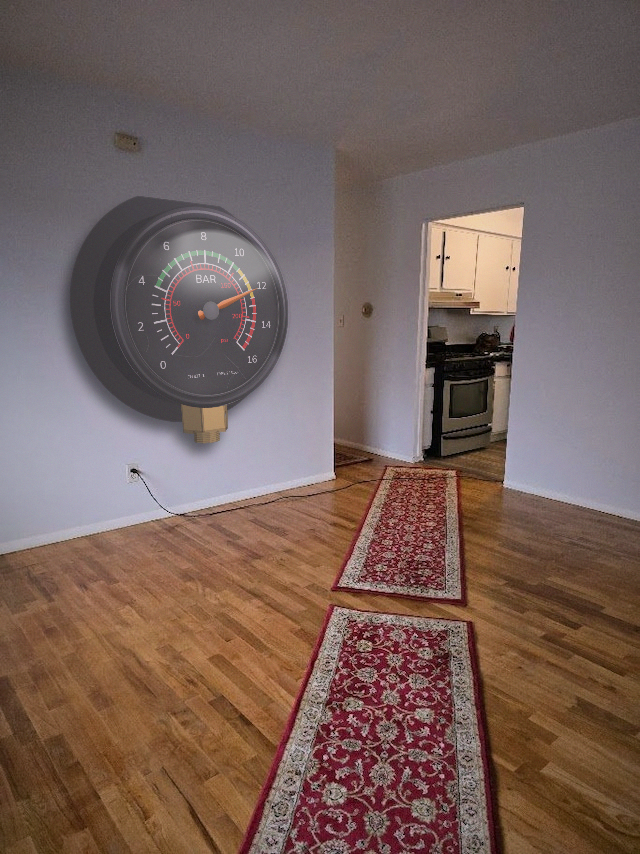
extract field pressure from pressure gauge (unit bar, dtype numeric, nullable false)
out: 12 bar
